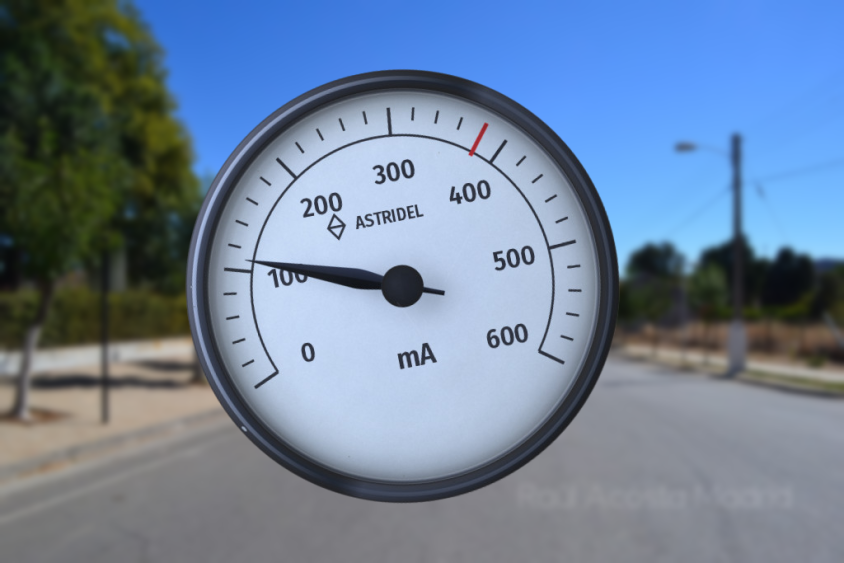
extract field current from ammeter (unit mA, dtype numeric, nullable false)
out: 110 mA
